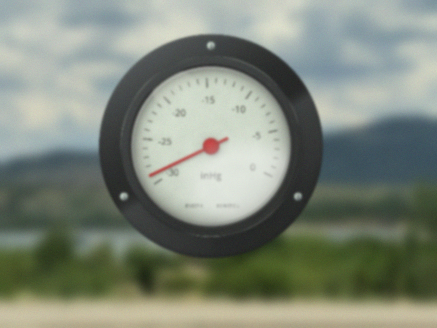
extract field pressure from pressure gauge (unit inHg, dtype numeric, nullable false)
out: -29 inHg
